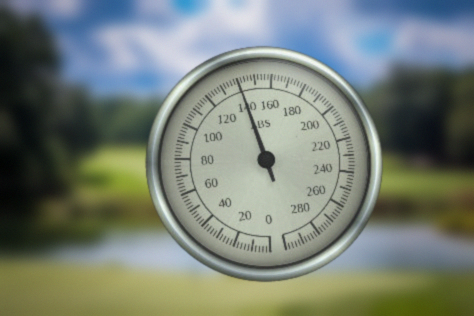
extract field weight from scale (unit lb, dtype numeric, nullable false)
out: 140 lb
